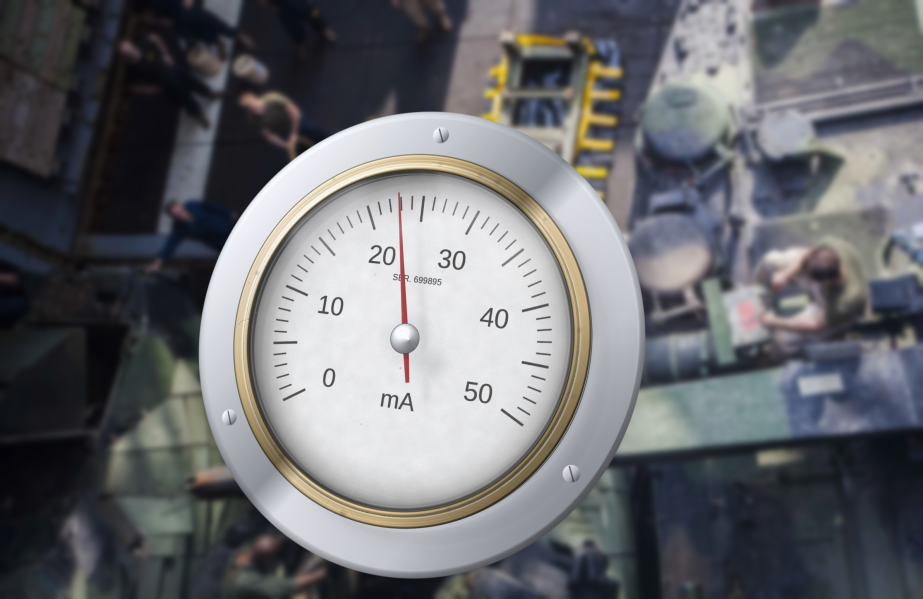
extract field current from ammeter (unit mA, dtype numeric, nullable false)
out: 23 mA
